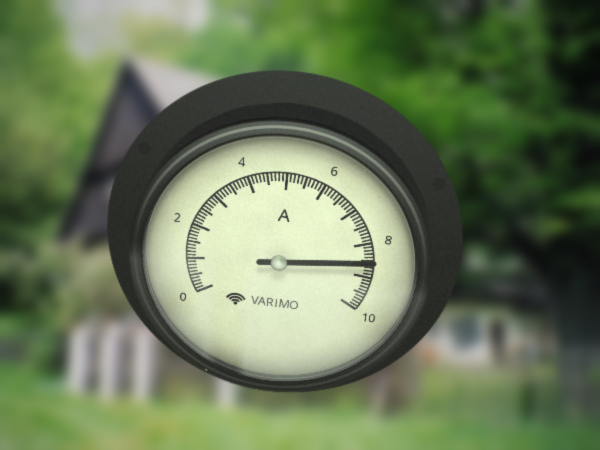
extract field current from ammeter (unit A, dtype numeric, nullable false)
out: 8.5 A
